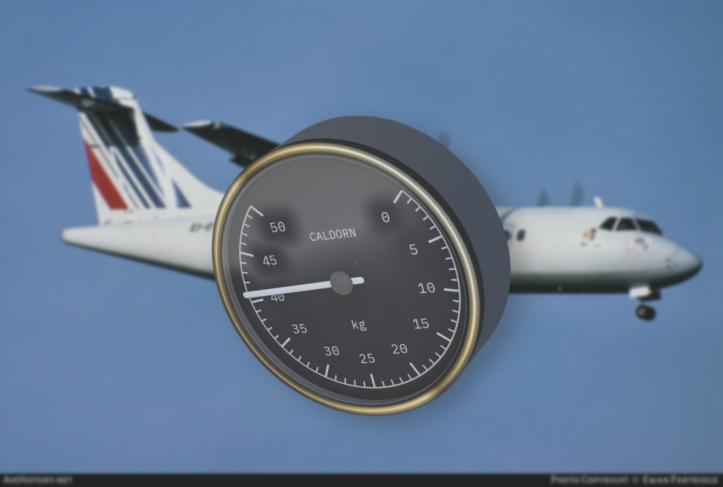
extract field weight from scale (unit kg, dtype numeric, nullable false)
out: 41 kg
